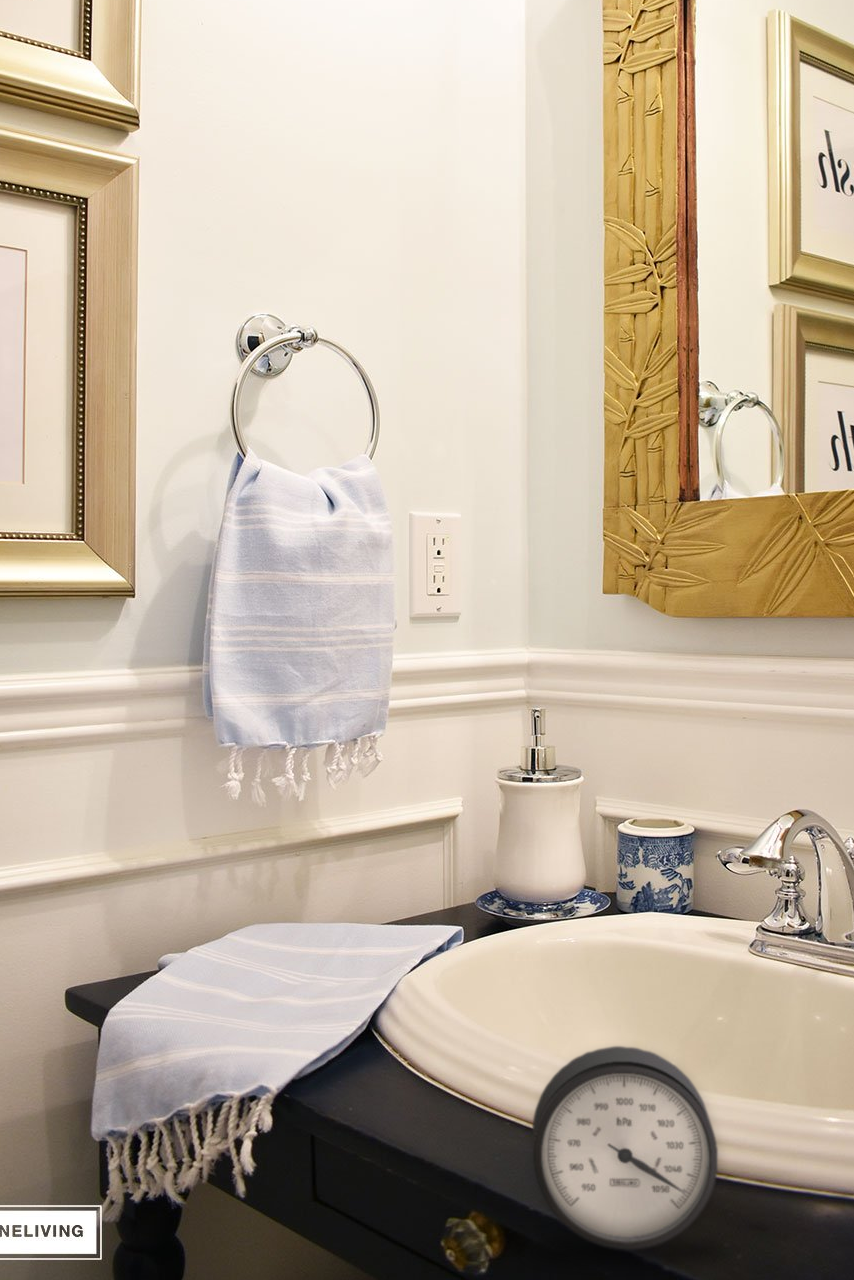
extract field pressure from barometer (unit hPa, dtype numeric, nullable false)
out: 1045 hPa
